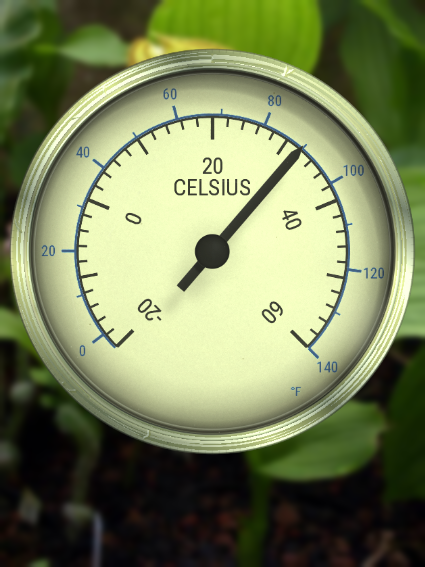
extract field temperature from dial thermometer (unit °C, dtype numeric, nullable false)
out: 32 °C
